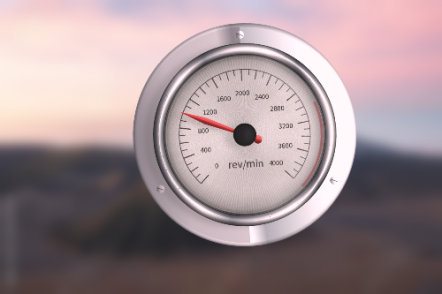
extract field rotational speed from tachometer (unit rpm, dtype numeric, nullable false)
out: 1000 rpm
